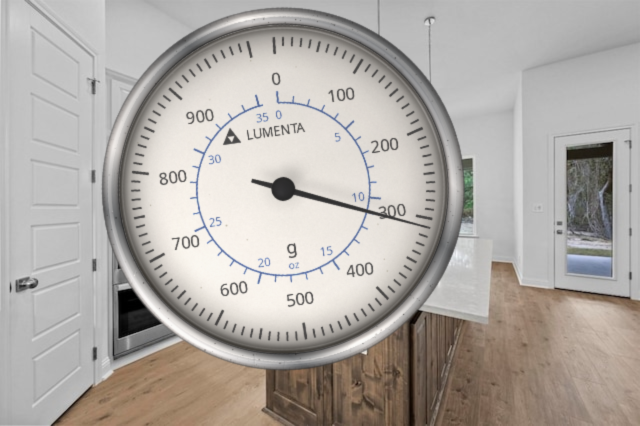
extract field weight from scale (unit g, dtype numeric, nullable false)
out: 310 g
